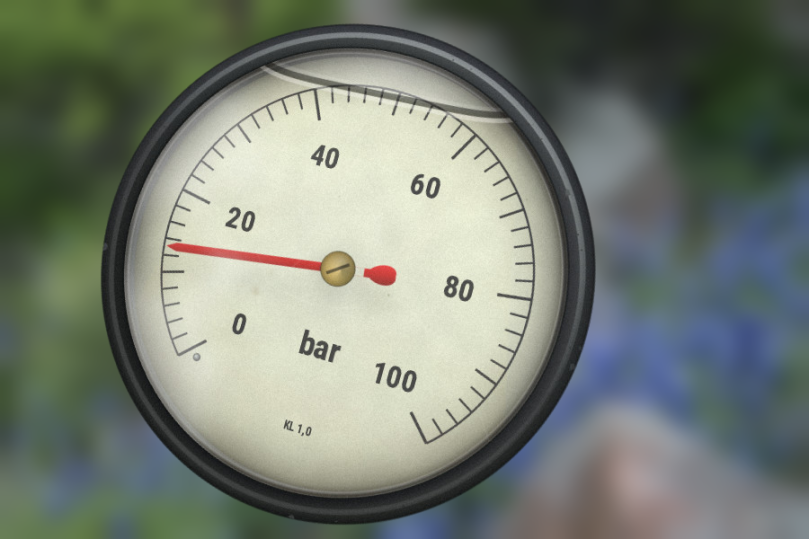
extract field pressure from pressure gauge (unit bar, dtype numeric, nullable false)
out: 13 bar
